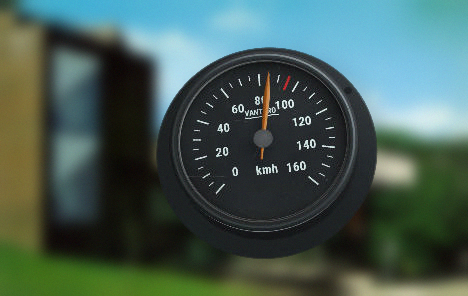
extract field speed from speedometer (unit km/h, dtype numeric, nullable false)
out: 85 km/h
